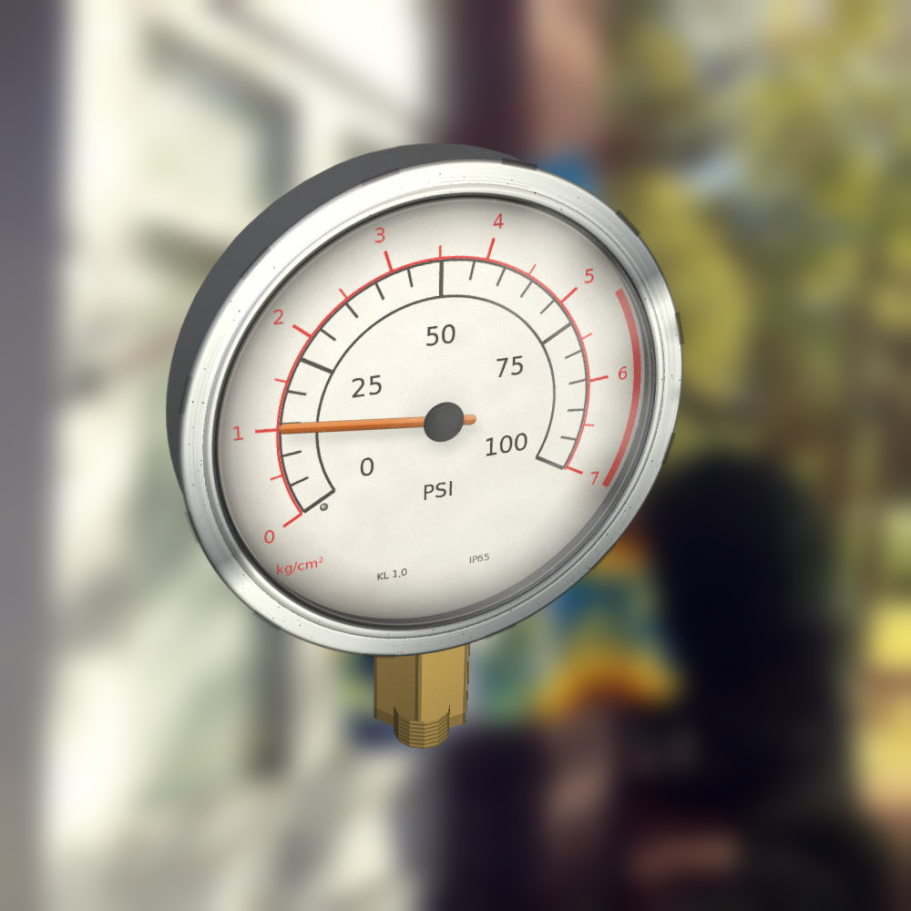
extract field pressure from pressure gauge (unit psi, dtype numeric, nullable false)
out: 15 psi
